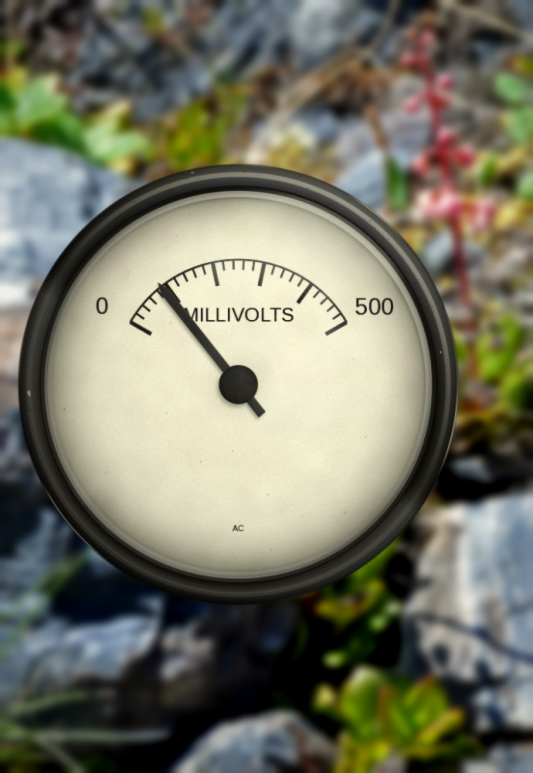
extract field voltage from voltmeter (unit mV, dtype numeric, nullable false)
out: 90 mV
